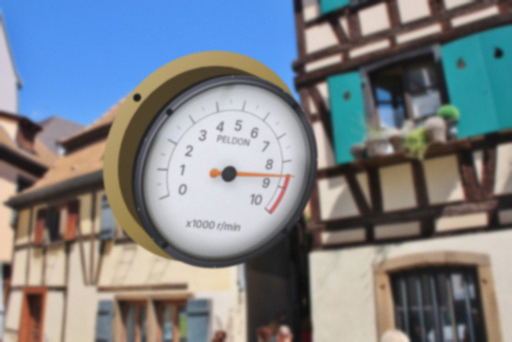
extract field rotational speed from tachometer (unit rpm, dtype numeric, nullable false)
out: 8500 rpm
